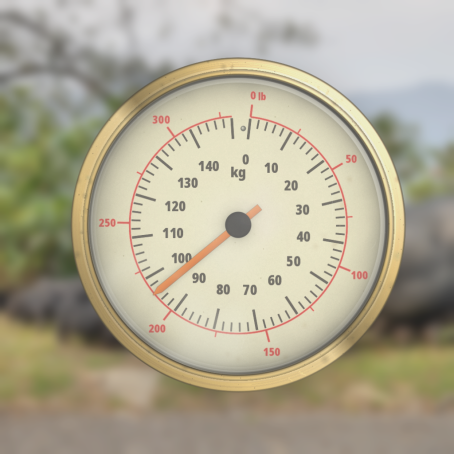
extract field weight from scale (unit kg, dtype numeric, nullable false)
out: 96 kg
